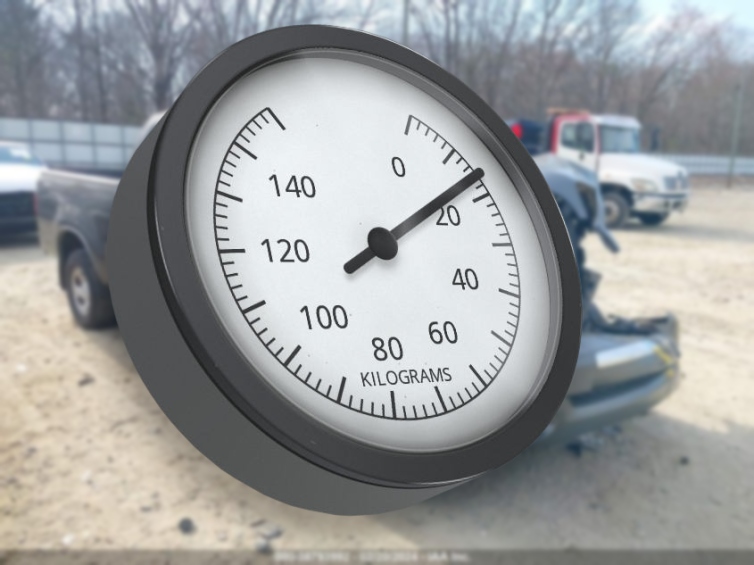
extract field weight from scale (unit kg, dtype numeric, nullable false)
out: 16 kg
